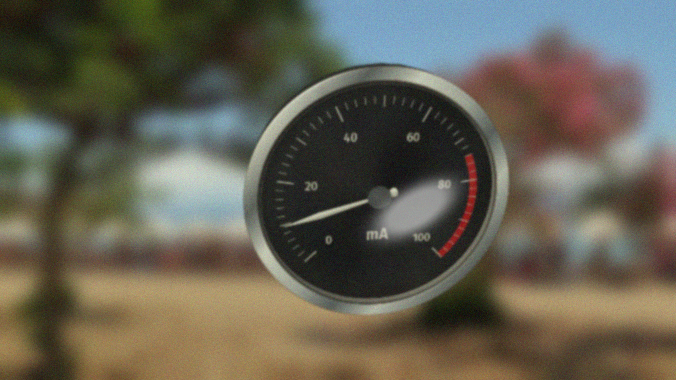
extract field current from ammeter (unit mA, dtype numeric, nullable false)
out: 10 mA
